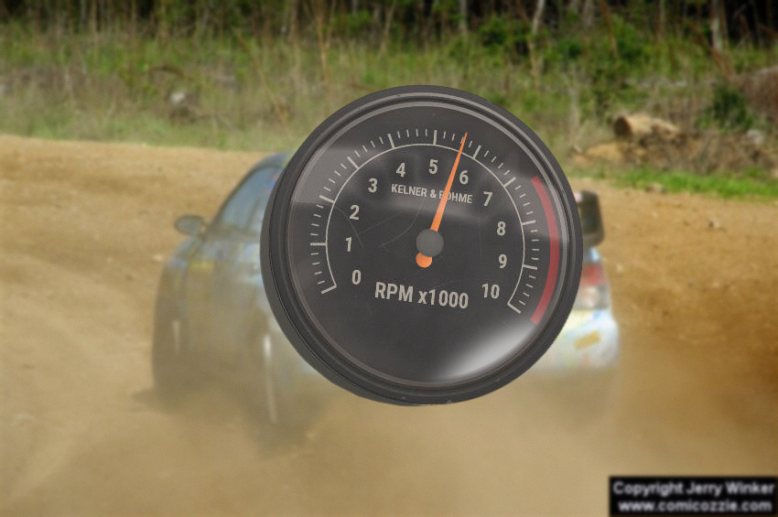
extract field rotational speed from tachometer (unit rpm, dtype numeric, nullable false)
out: 5600 rpm
